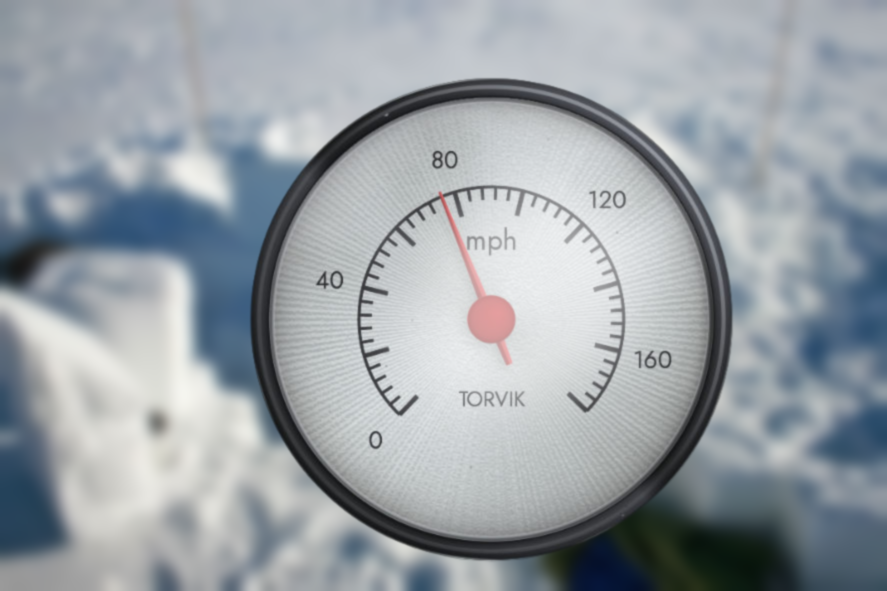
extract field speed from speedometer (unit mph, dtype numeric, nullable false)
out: 76 mph
